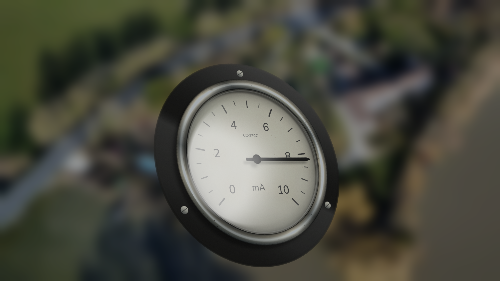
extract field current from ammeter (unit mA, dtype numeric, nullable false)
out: 8.25 mA
